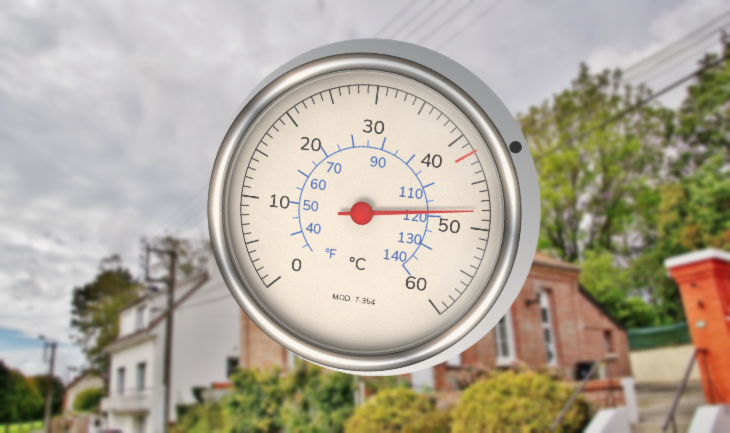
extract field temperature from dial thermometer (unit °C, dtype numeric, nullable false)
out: 48 °C
